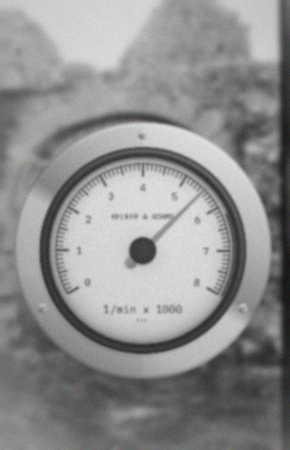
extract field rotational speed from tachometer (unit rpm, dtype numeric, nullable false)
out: 5500 rpm
